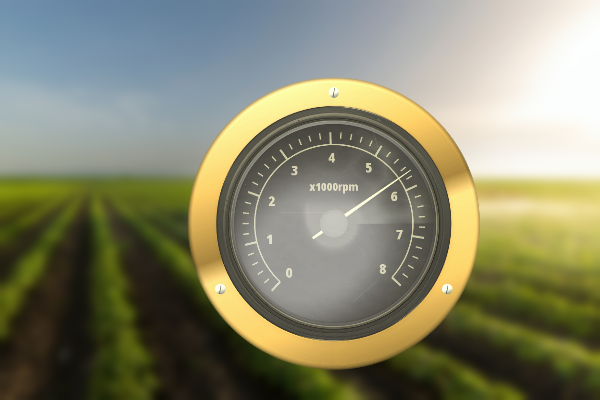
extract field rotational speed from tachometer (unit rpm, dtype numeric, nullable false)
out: 5700 rpm
